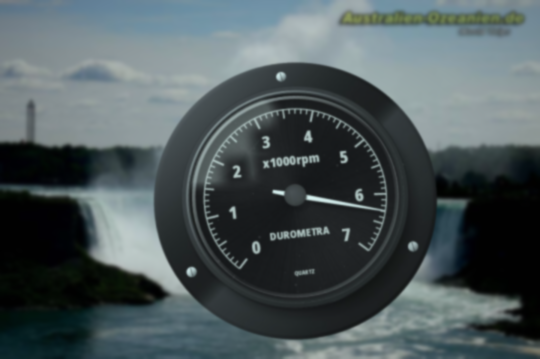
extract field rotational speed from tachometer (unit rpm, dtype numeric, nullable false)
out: 6300 rpm
